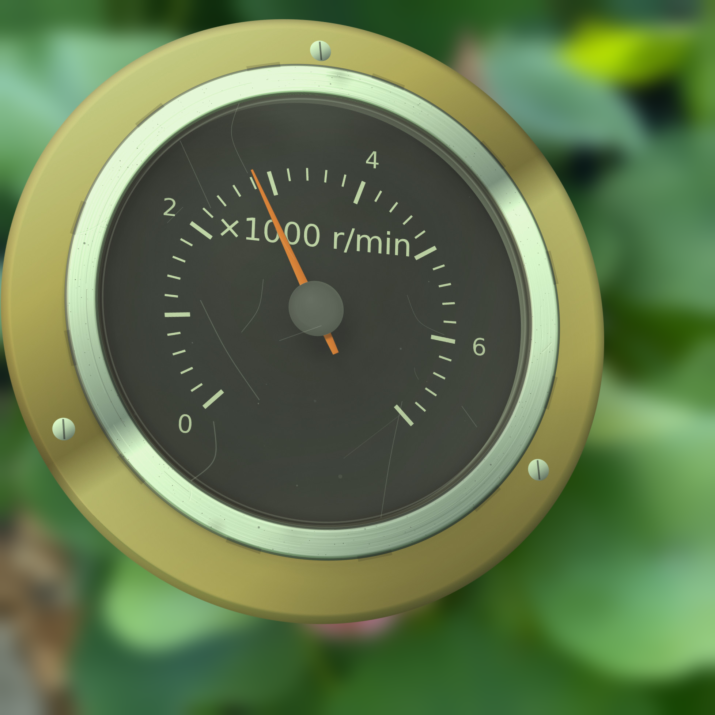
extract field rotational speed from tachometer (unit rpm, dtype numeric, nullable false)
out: 2800 rpm
